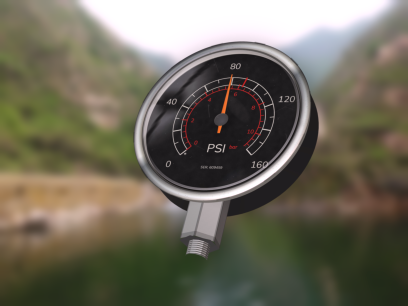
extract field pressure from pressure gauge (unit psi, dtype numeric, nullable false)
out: 80 psi
